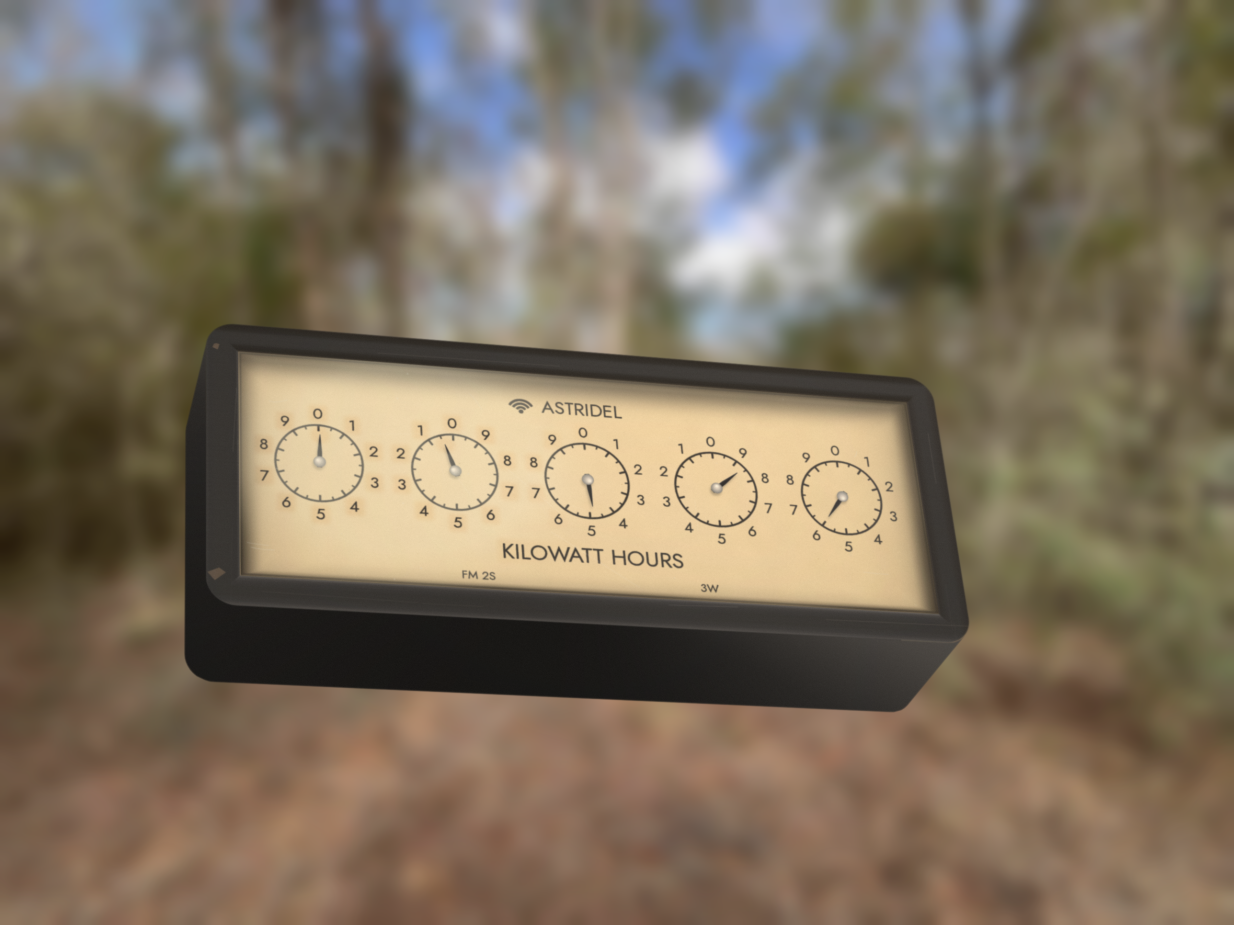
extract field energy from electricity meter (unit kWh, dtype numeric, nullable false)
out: 486 kWh
